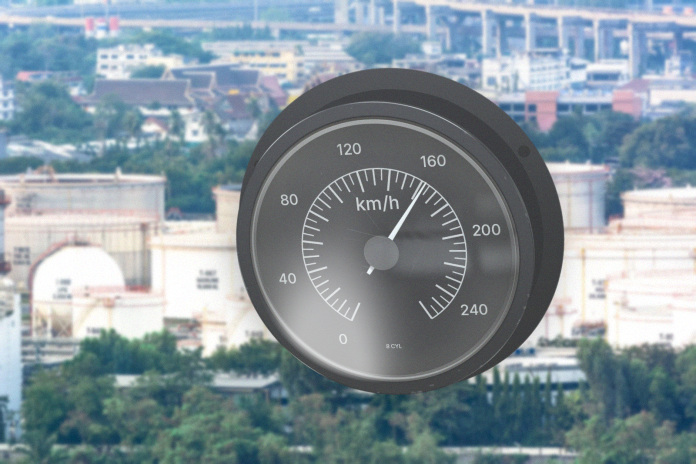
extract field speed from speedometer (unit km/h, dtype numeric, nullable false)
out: 162.5 km/h
